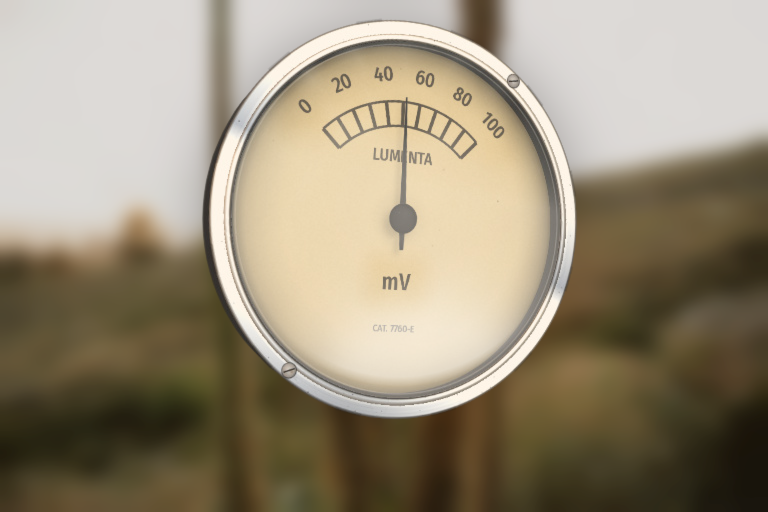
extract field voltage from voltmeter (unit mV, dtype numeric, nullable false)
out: 50 mV
